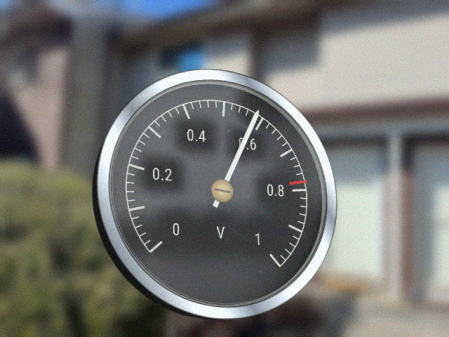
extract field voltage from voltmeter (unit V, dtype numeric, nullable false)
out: 0.58 V
